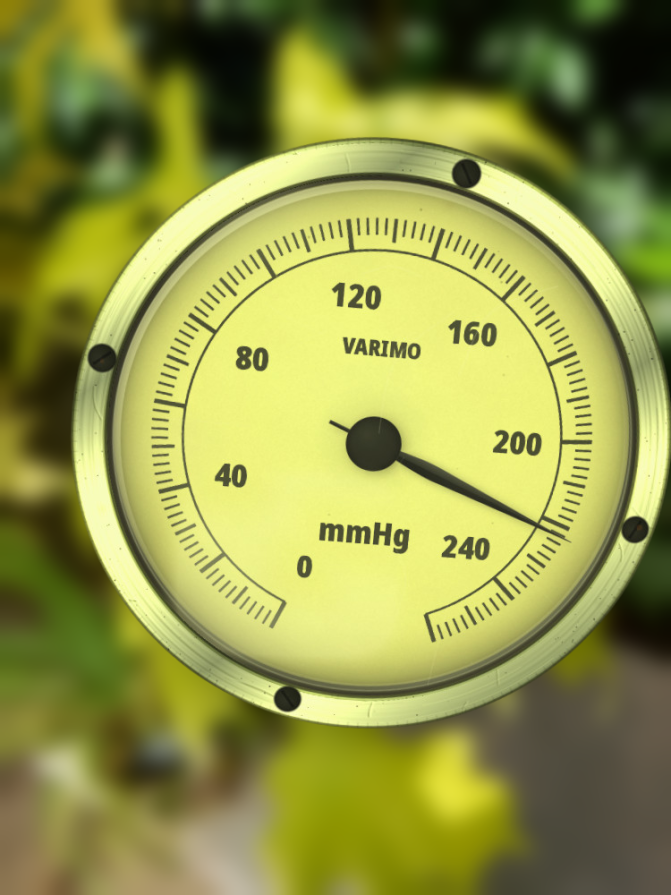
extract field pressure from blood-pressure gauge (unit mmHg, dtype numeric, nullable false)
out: 222 mmHg
